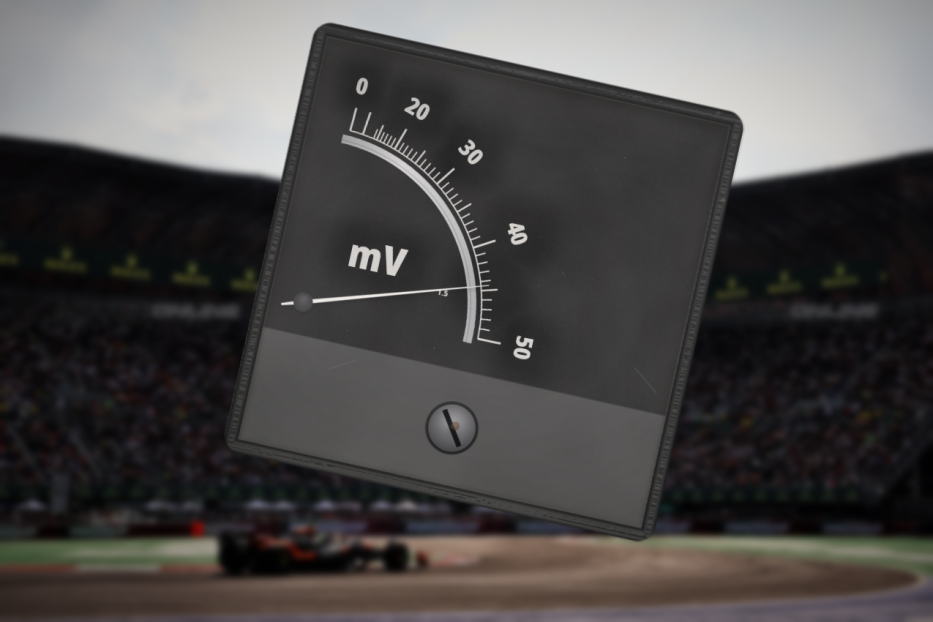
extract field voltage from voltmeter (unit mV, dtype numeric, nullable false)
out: 44.5 mV
